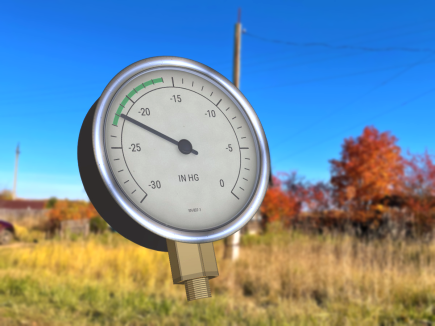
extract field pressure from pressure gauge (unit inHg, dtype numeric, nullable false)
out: -22 inHg
